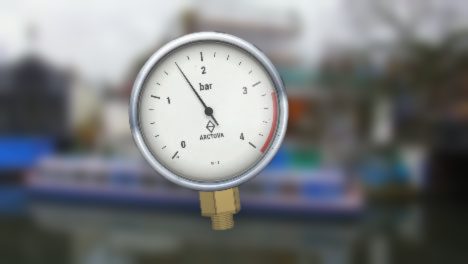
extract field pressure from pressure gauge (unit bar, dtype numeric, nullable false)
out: 1.6 bar
